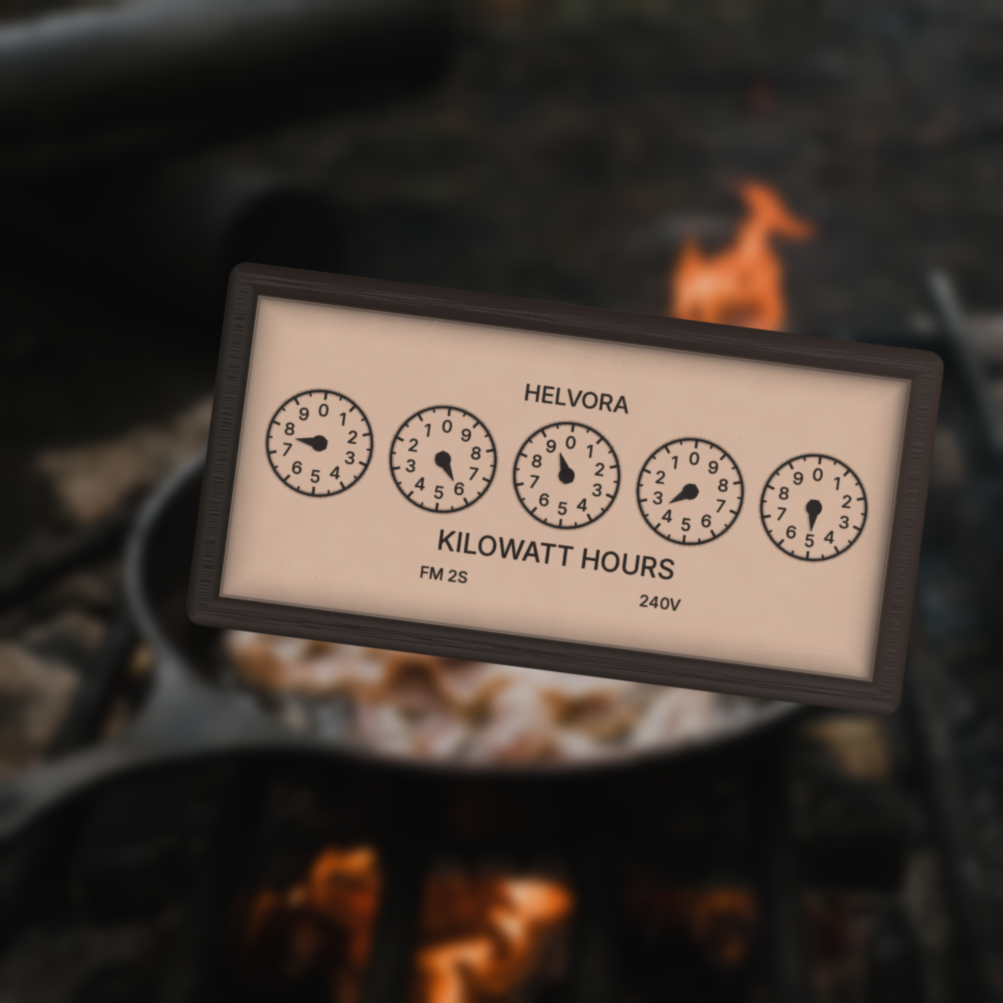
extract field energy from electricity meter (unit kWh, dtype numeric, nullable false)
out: 75935 kWh
